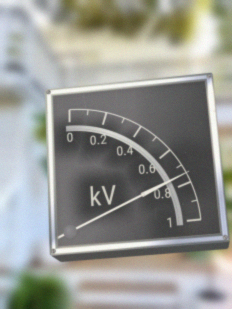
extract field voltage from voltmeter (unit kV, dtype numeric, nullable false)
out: 0.75 kV
